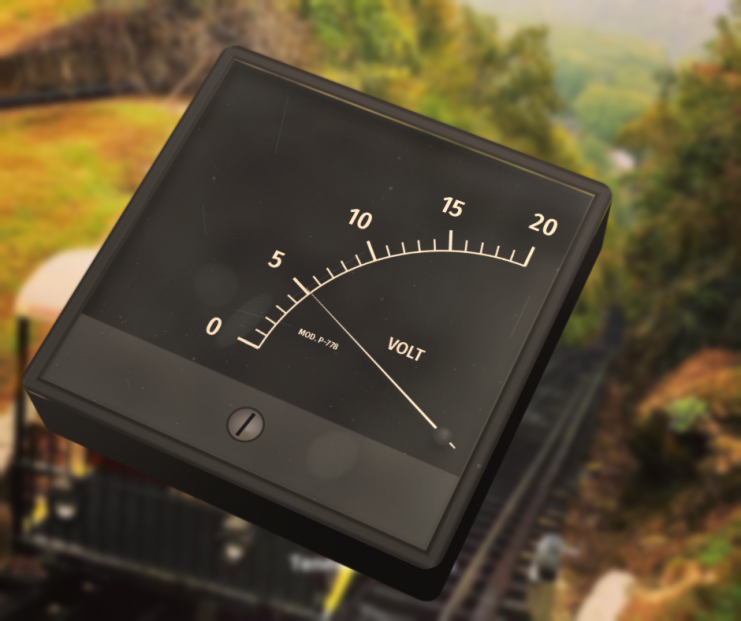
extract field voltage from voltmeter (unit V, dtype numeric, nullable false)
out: 5 V
